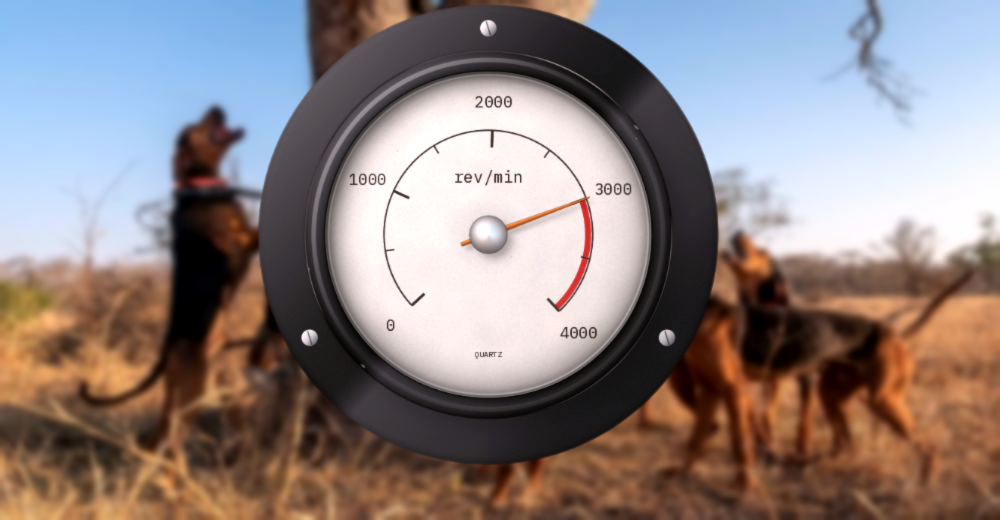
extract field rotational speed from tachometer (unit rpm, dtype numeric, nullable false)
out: 3000 rpm
